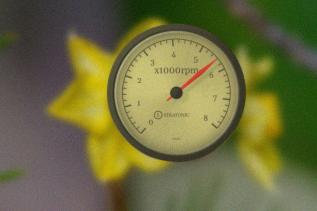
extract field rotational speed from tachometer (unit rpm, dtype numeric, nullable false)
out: 5600 rpm
